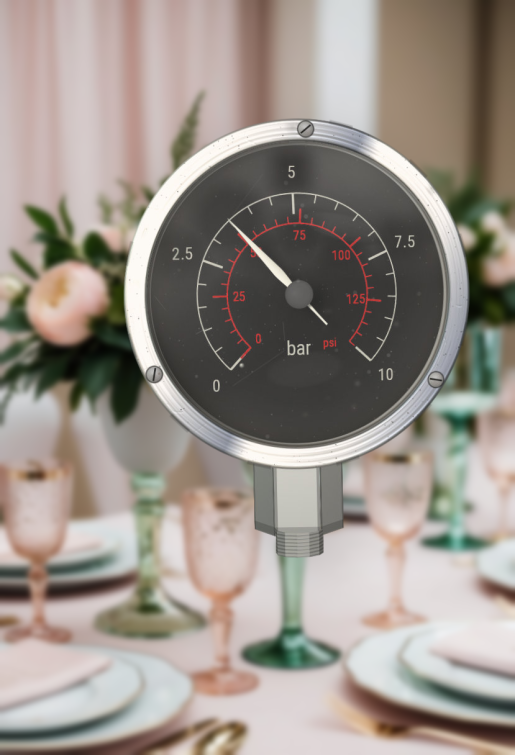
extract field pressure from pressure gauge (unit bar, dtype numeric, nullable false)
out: 3.5 bar
